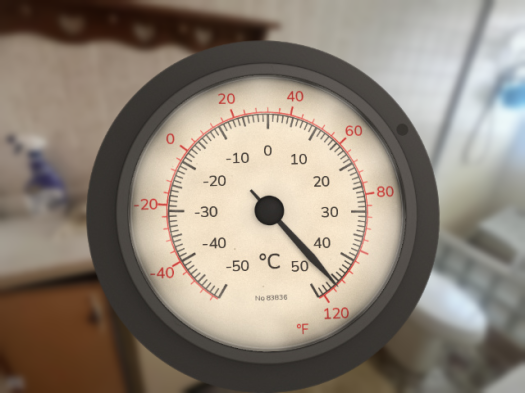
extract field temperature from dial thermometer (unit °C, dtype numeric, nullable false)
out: 46 °C
